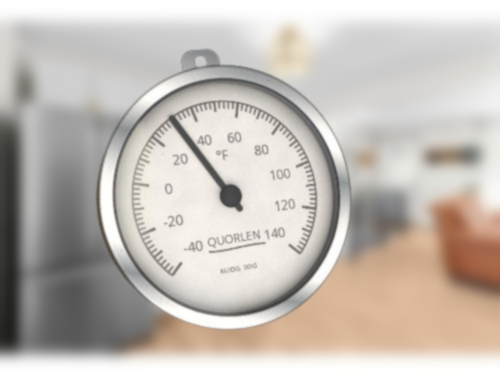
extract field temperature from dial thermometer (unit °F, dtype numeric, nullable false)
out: 30 °F
